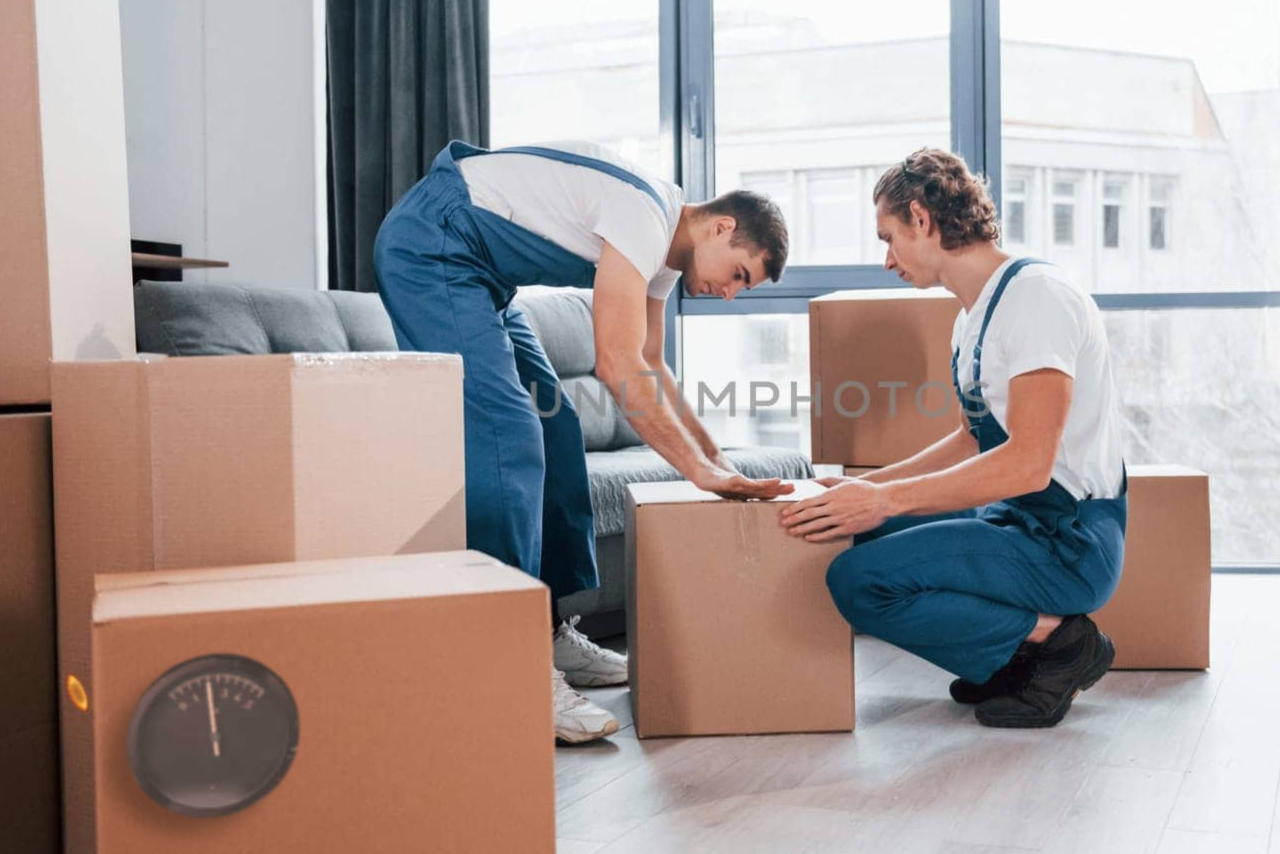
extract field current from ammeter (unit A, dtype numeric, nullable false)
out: 2 A
